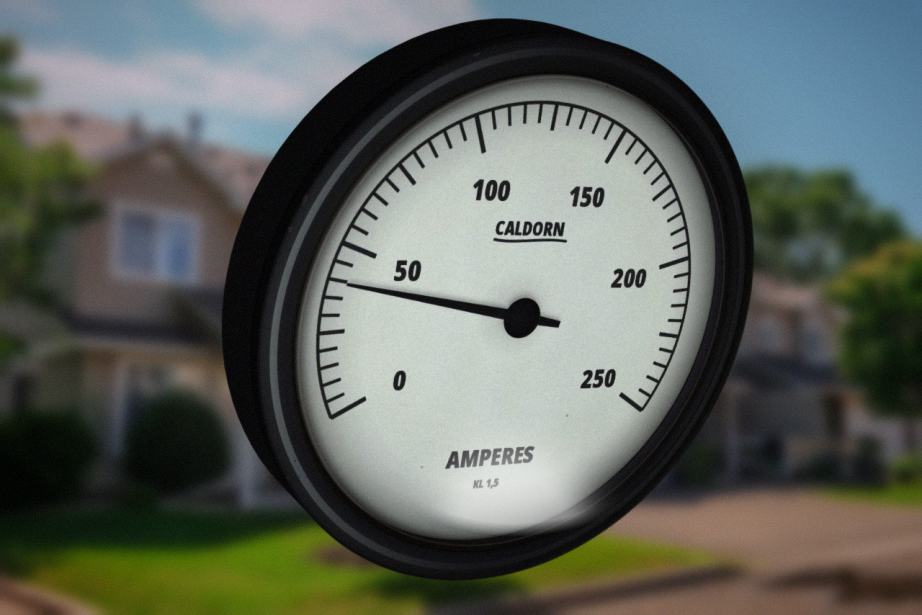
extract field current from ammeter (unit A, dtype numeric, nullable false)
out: 40 A
